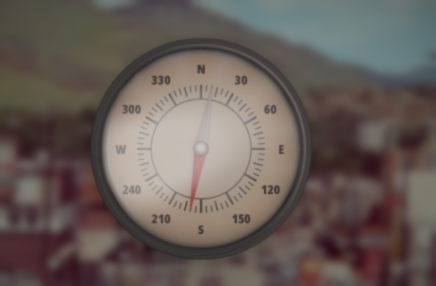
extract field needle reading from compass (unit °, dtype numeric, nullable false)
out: 190 °
